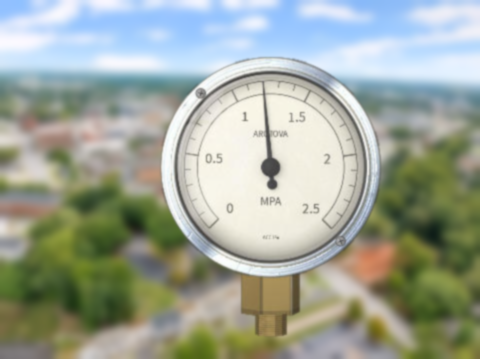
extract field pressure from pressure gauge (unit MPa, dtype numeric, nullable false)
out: 1.2 MPa
